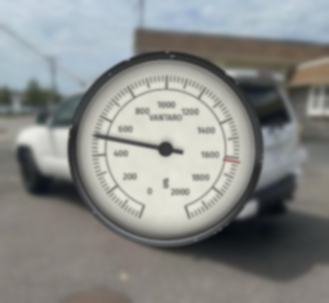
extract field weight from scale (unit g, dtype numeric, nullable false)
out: 500 g
